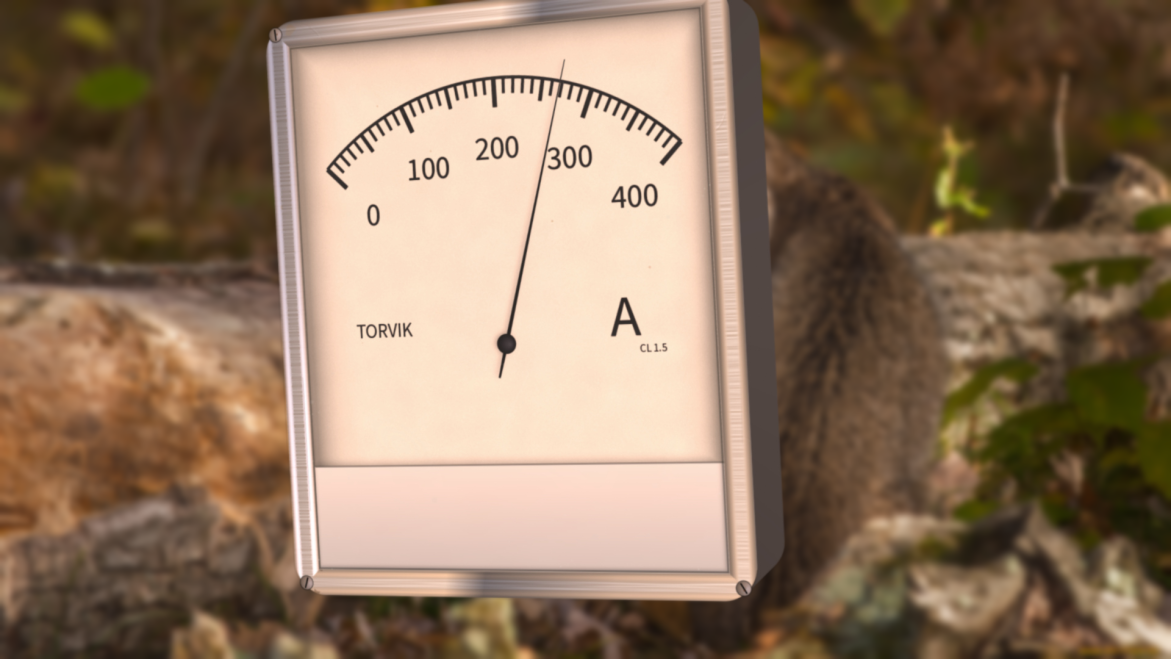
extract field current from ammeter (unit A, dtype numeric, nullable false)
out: 270 A
